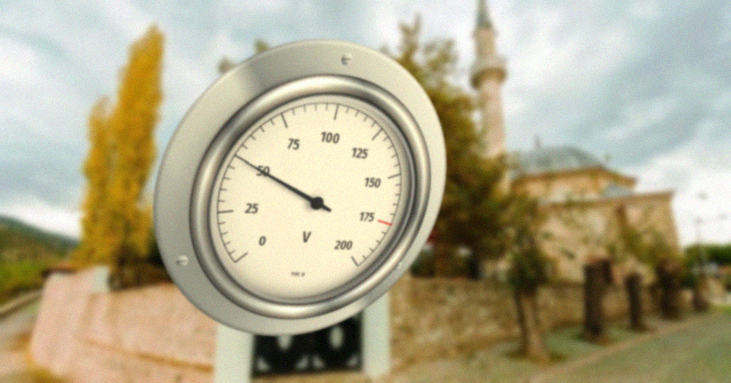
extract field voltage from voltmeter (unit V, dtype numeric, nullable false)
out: 50 V
